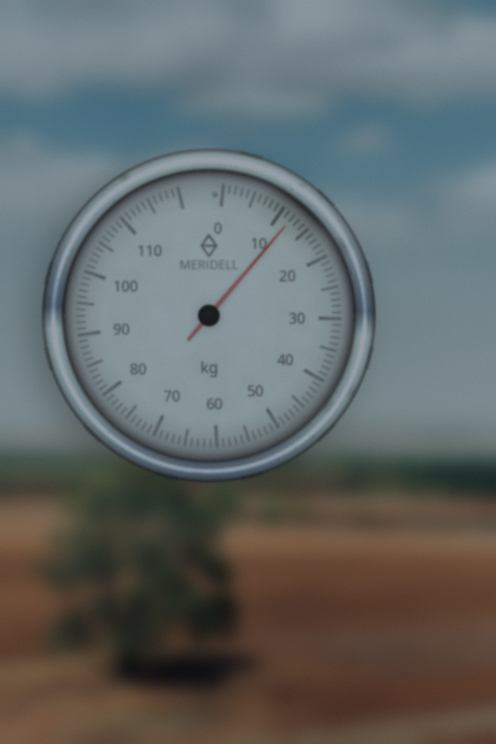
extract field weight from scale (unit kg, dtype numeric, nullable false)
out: 12 kg
